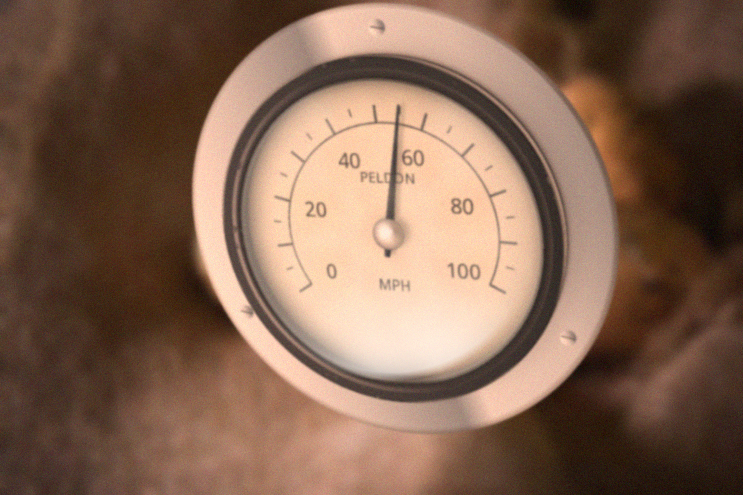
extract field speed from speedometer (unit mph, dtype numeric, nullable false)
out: 55 mph
